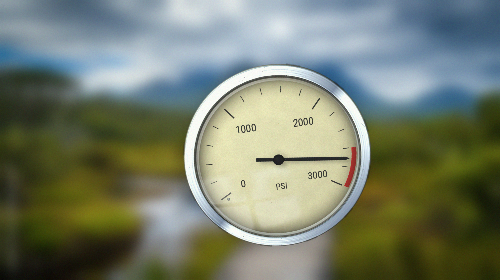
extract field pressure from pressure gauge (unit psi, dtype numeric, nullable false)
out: 2700 psi
